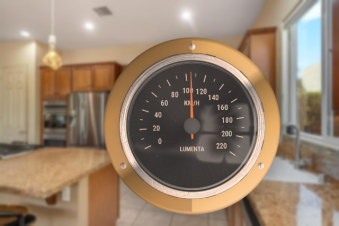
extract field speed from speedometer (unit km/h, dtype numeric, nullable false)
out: 105 km/h
